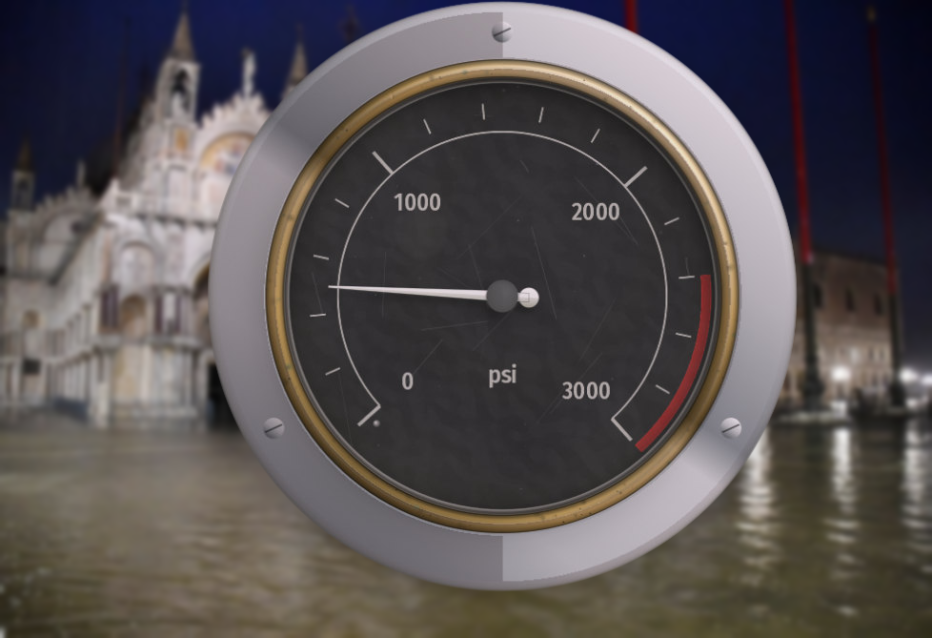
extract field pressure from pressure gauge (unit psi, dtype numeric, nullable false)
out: 500 psi
